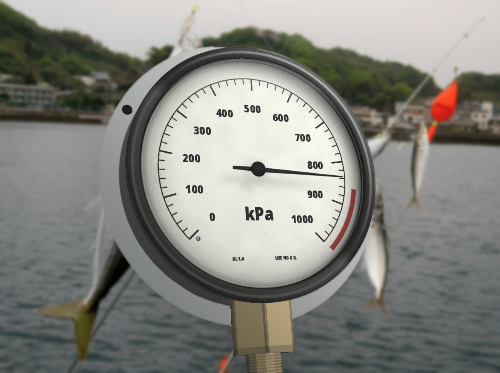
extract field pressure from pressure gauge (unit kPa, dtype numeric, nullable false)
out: 840 kPa
